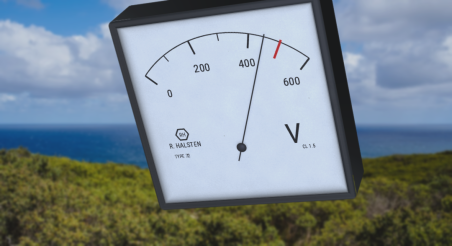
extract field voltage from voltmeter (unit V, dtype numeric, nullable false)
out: 450 V
